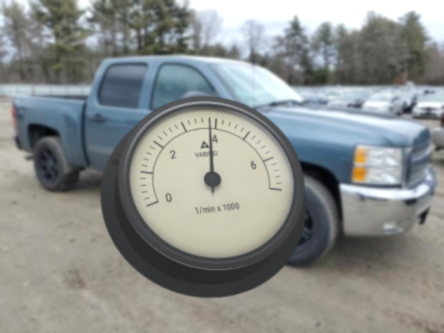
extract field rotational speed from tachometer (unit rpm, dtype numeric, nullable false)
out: 3800 rpm
